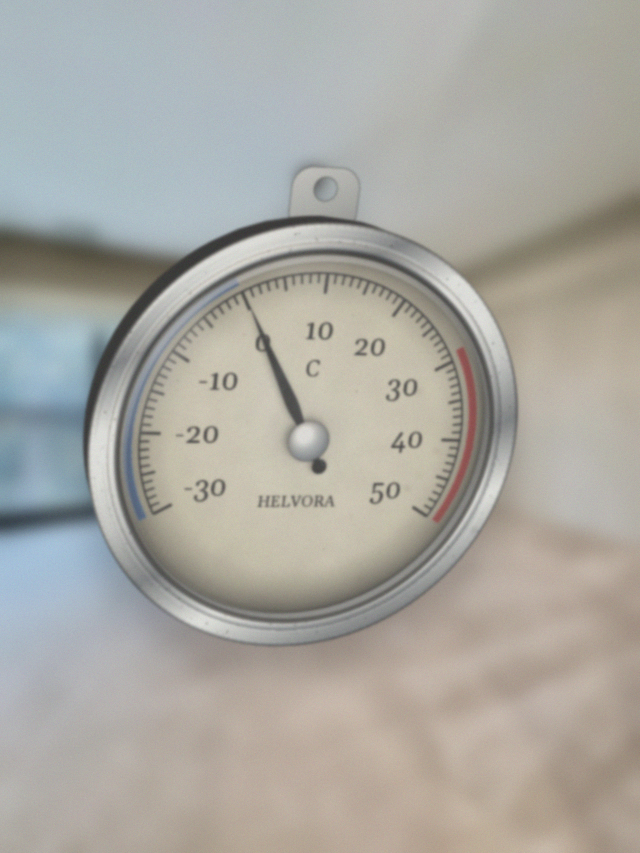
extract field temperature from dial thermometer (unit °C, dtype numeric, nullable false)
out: 0 °C
